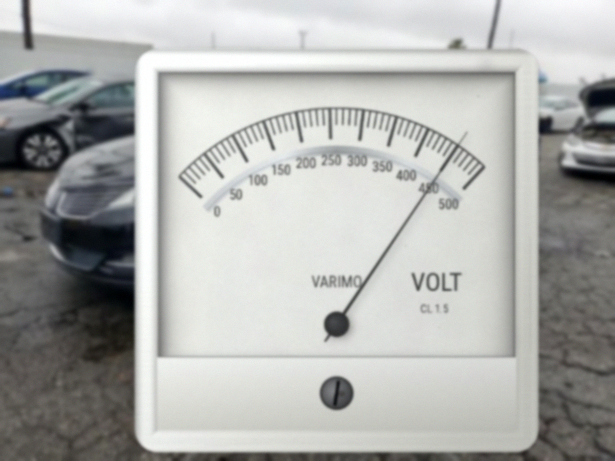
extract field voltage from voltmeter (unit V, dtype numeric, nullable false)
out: 450 V
